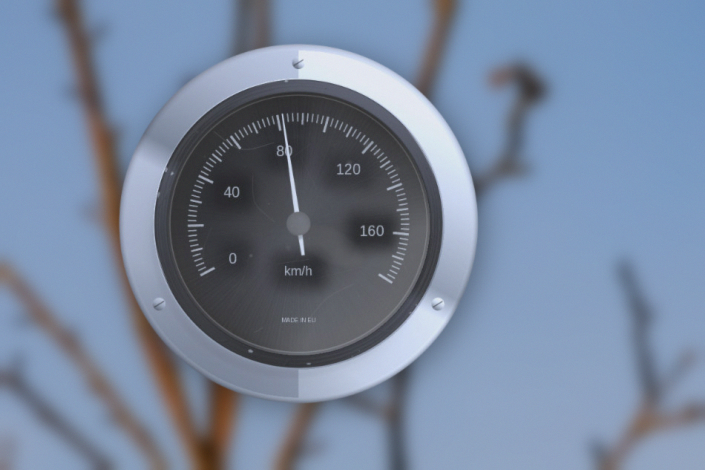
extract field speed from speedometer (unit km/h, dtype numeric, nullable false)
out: 82 km/h
